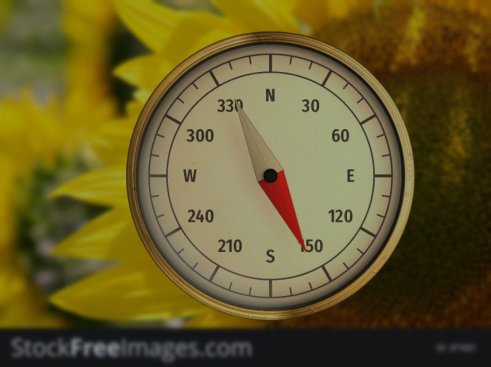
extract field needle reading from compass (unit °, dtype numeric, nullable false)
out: 155 °
